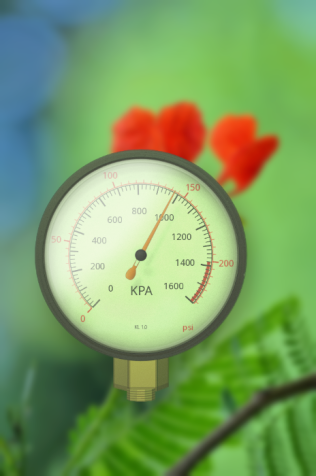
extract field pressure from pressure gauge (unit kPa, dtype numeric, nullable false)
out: 980 kPa
